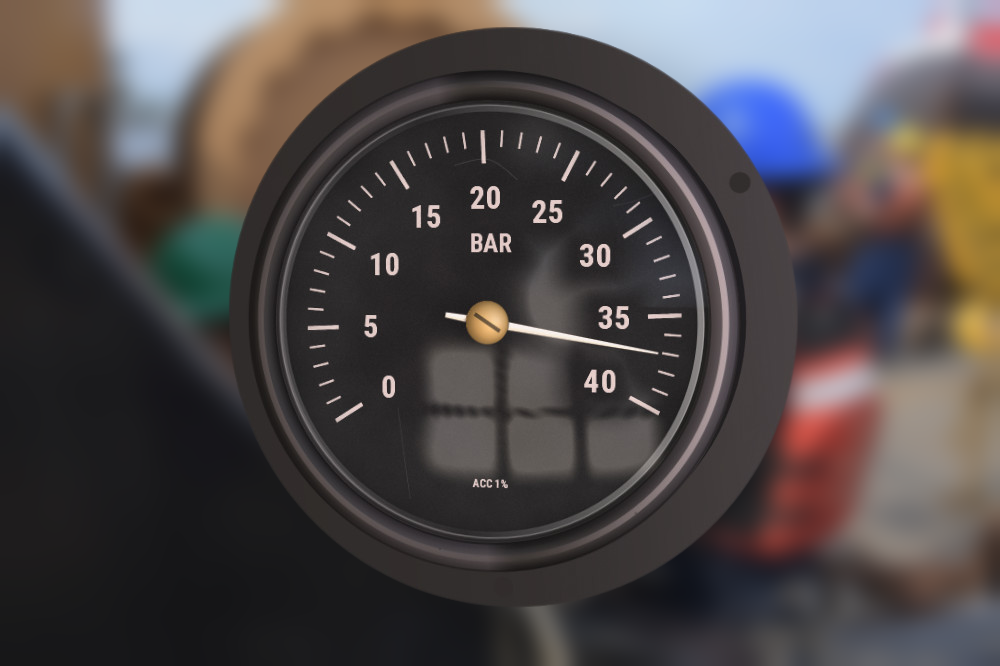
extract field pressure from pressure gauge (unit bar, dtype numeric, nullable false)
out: 37 bar
